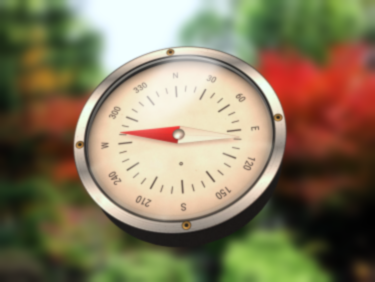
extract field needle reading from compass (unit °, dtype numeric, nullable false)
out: 280 °
